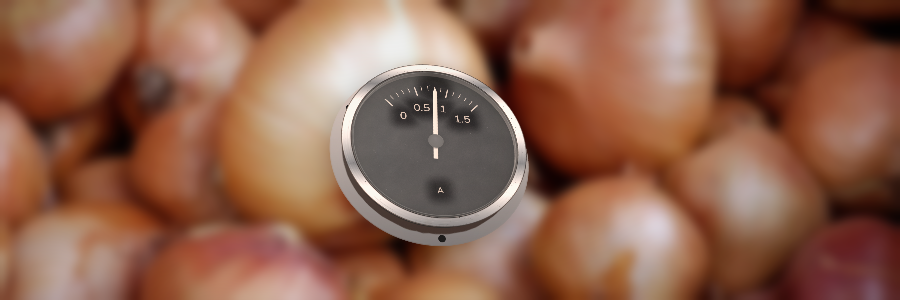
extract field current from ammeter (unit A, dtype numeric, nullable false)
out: 0.8 A
